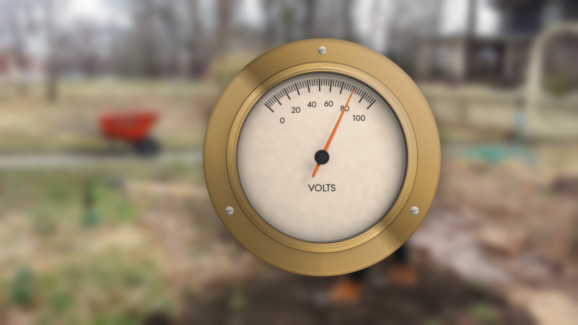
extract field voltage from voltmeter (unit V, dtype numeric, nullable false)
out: 80 V
